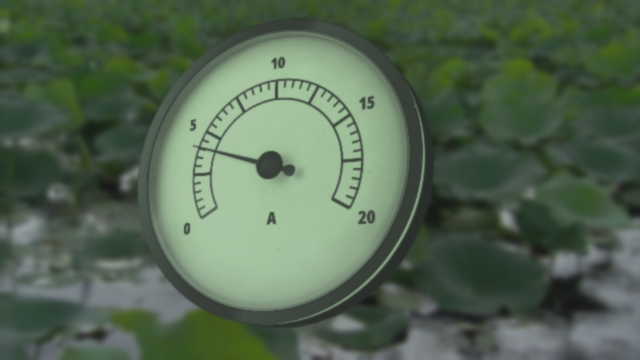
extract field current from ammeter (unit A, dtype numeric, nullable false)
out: 4 A
